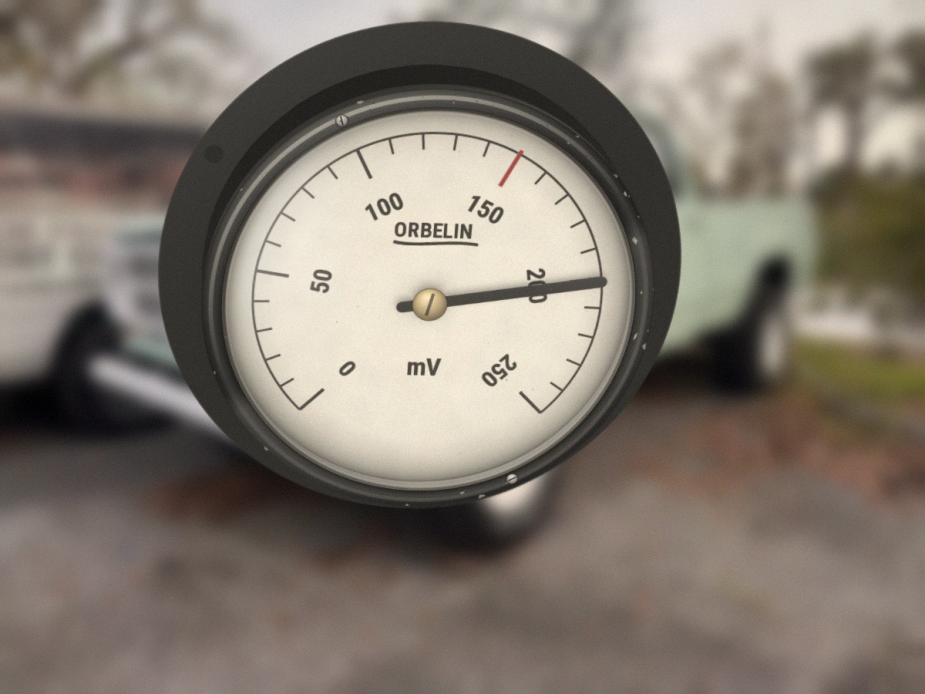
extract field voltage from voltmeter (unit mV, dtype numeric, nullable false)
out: 200 mV
